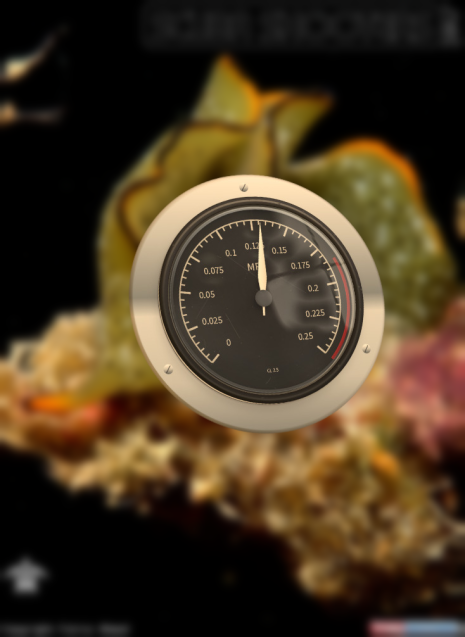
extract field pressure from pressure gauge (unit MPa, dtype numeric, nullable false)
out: 0.13 MPa
